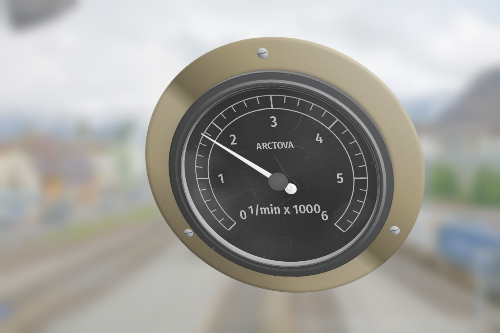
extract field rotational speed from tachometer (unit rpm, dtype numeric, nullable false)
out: 1800 rpm
